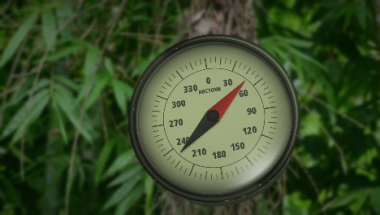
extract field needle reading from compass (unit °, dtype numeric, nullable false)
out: 50 °
